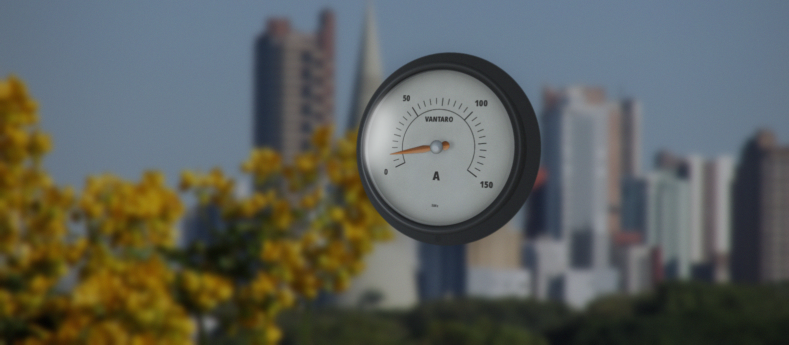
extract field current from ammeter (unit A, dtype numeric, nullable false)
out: 10 A
